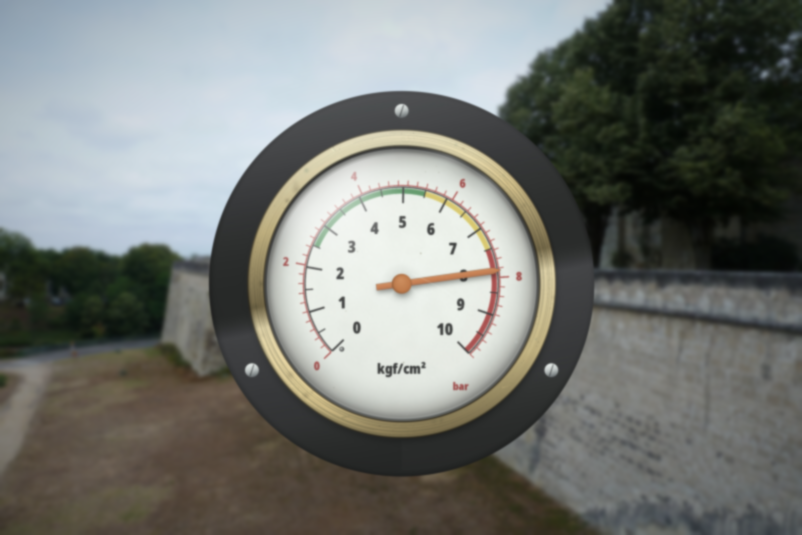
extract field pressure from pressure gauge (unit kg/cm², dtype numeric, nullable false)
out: 8 kg/cm²
